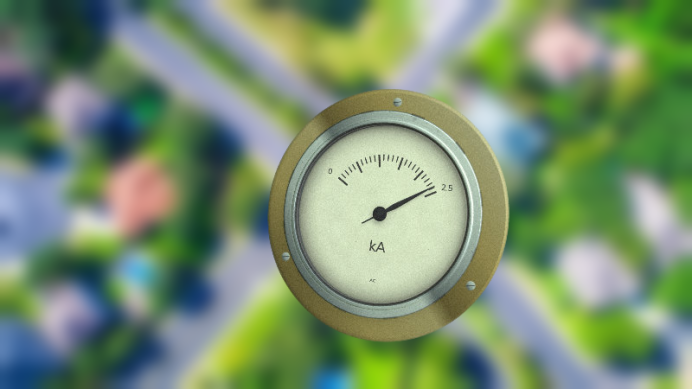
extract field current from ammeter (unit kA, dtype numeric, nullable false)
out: 2.4 kA
